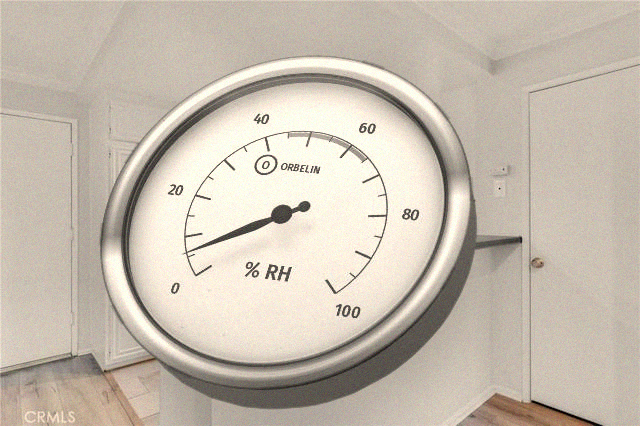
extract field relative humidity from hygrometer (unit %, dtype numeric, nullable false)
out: 5 %
